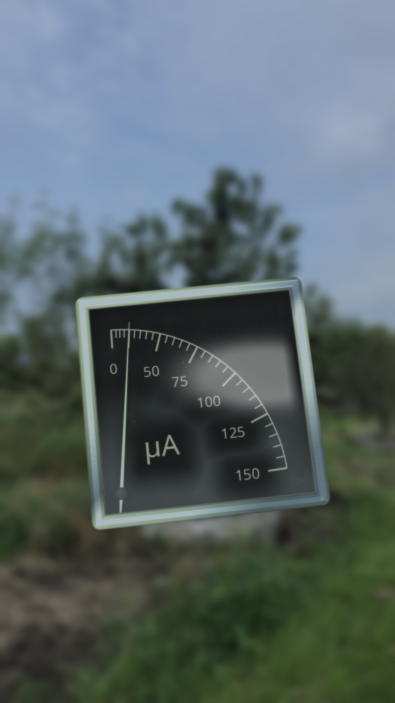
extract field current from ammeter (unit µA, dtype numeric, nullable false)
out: 25 µA
